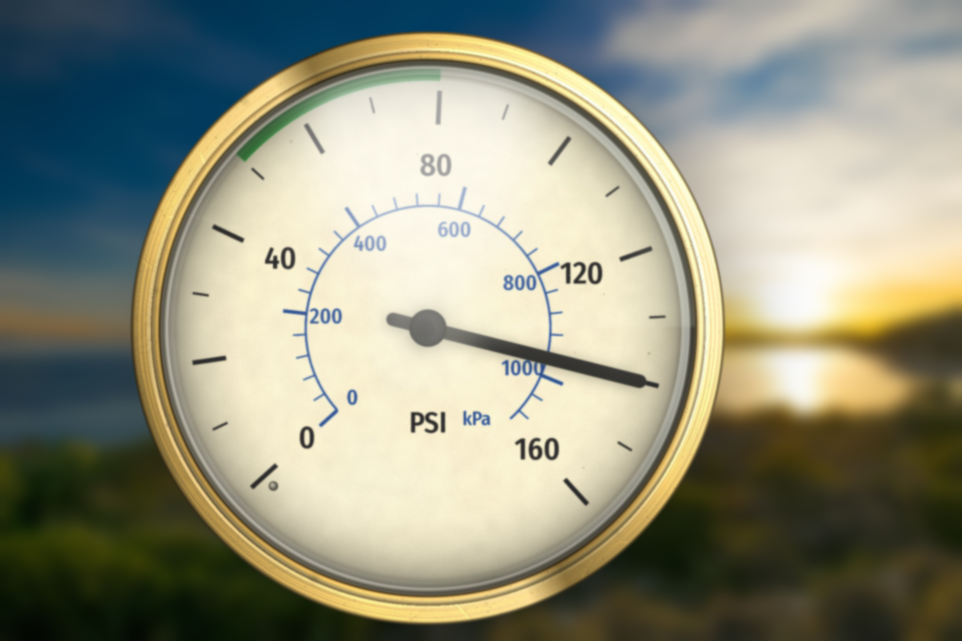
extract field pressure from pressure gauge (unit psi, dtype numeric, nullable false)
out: 140 psi
